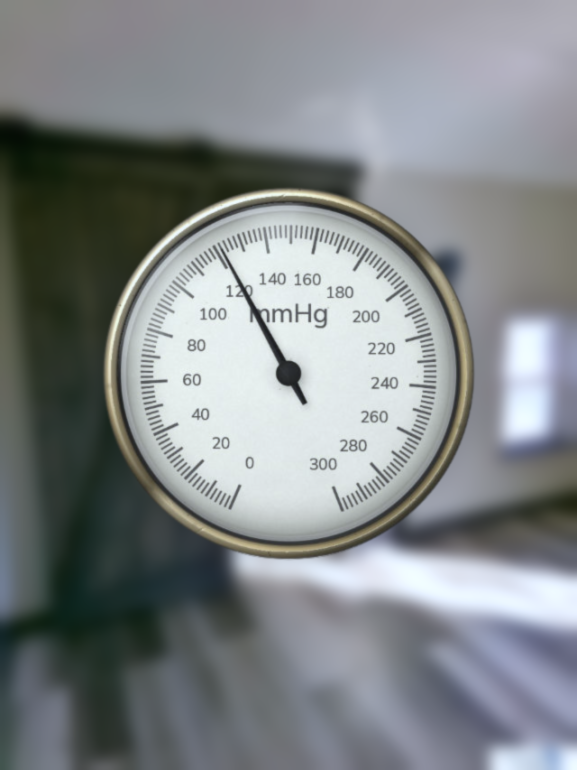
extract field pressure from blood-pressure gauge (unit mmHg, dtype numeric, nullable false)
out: 122 mmHg
